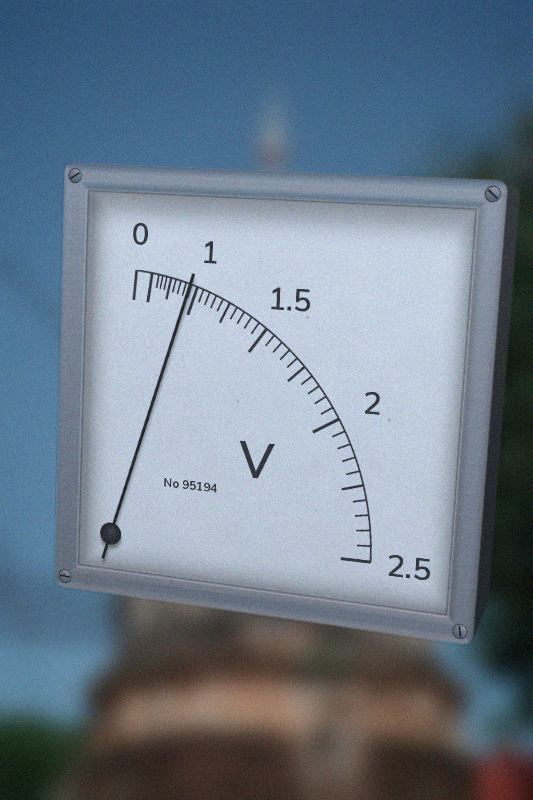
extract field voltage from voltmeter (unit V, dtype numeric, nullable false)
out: 0.95 V
